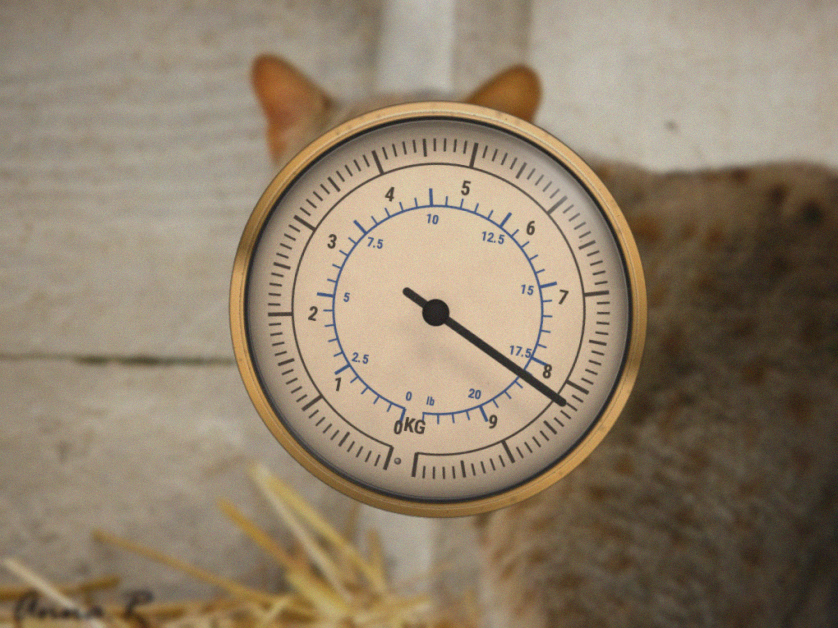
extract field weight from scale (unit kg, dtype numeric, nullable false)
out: 8.2 kg
